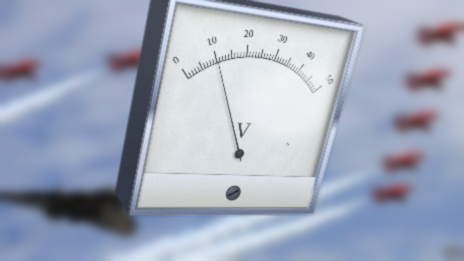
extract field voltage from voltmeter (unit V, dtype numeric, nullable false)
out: 10 V
